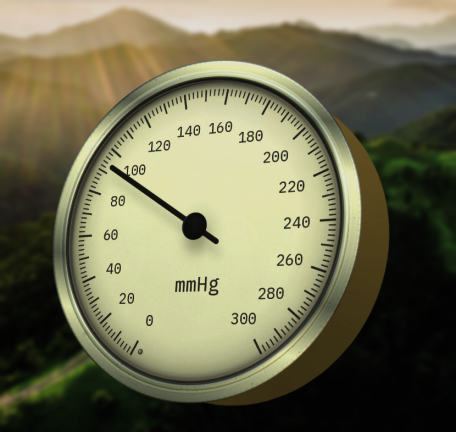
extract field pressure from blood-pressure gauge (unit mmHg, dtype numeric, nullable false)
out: 94 mmHg
